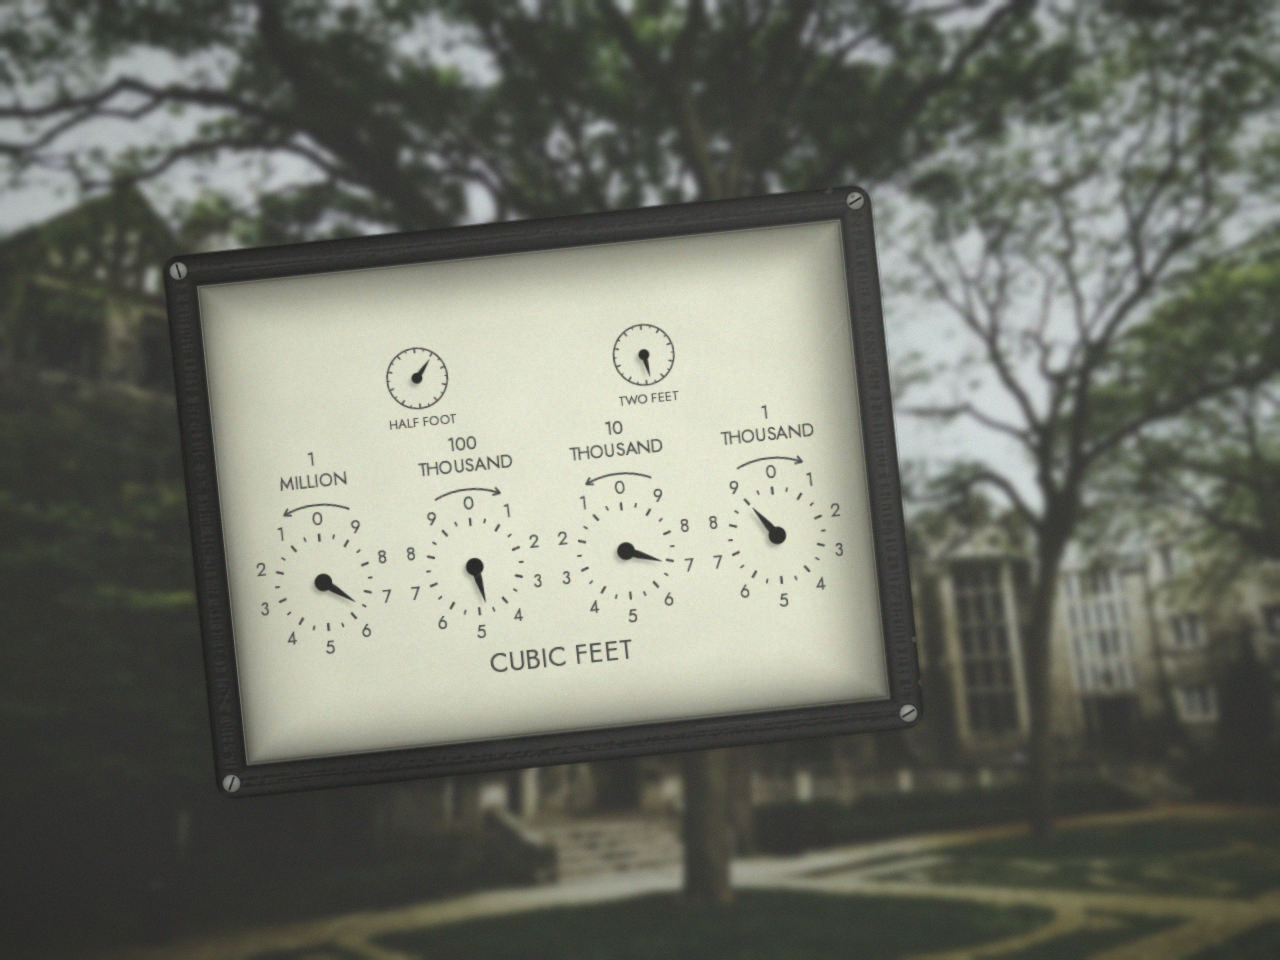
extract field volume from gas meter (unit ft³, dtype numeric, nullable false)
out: 646900 ft³
